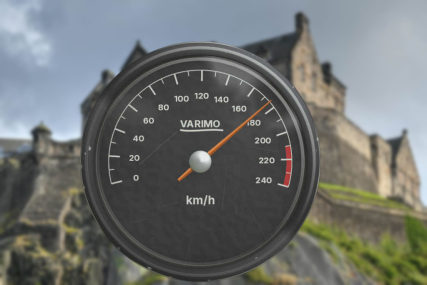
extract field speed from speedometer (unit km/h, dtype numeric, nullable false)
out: 175 km/h
